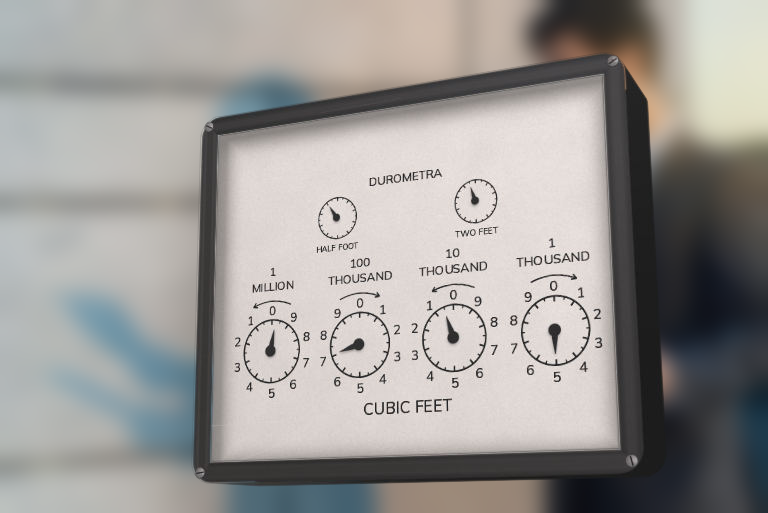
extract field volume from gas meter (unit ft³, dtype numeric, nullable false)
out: 970500 ft³
